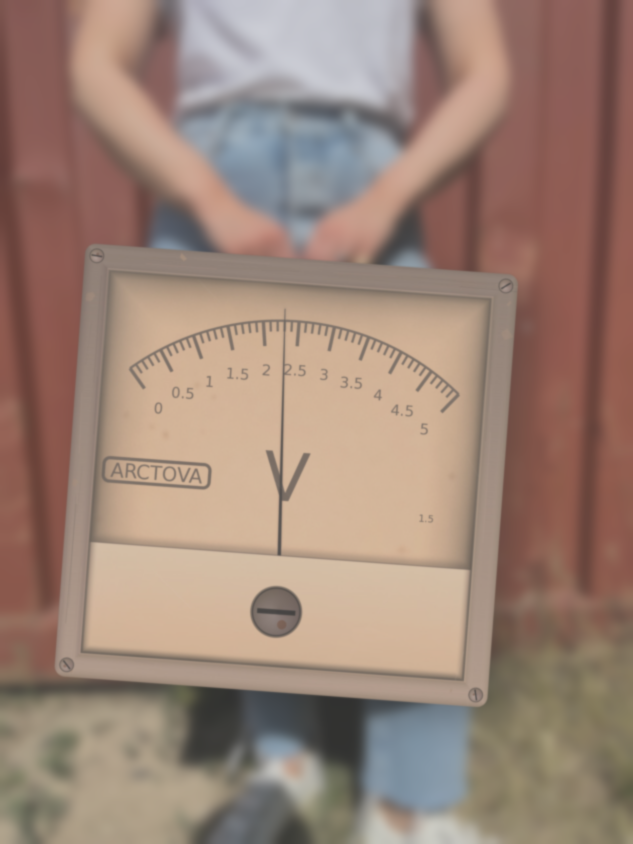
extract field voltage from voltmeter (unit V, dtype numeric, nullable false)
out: 2.3 V
